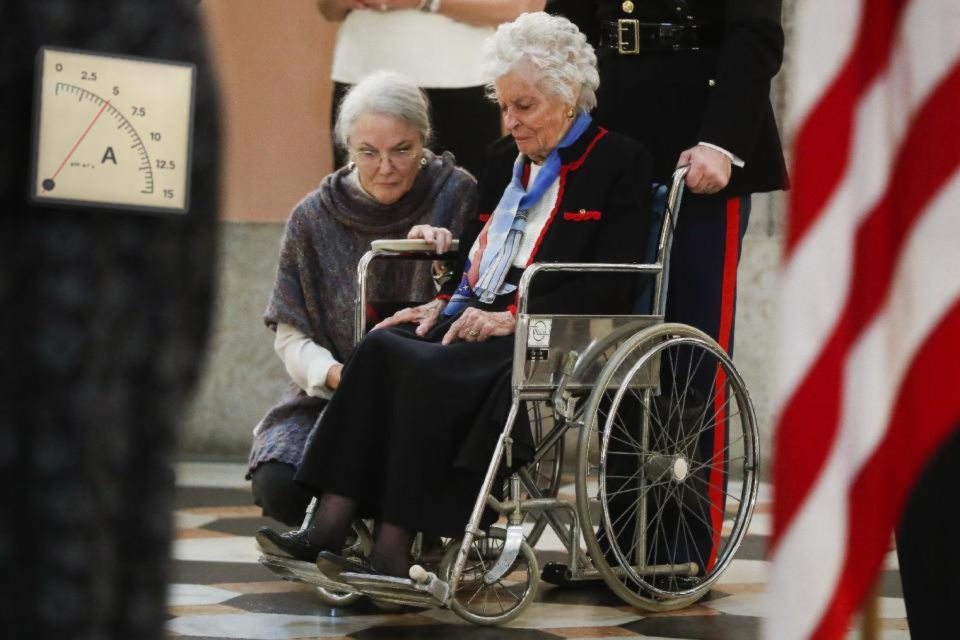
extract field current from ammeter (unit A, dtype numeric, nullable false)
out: 5 A
